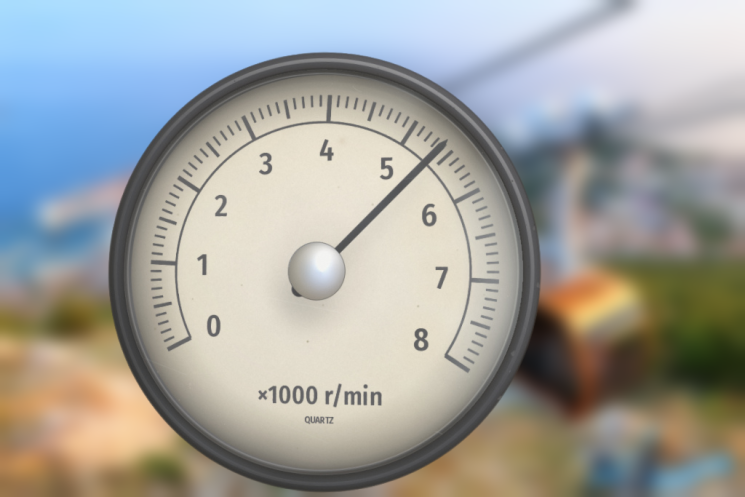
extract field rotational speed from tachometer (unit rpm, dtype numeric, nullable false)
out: 5400 rpm
